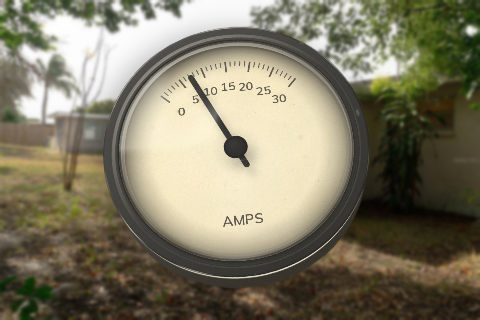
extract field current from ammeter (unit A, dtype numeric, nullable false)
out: 7 A
